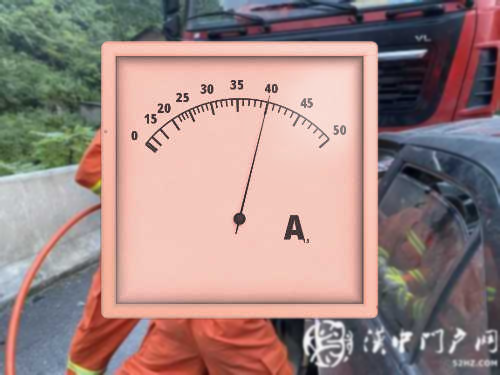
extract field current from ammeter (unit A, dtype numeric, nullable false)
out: 40 A
